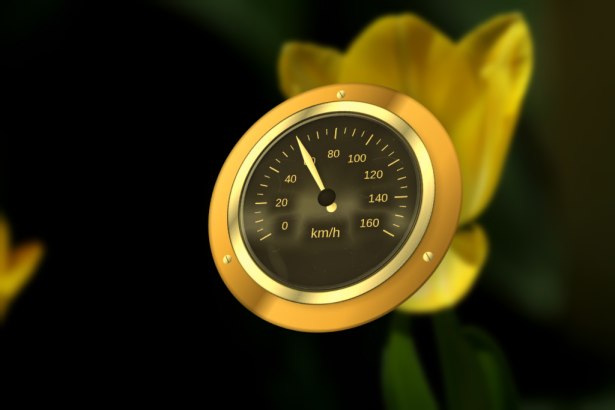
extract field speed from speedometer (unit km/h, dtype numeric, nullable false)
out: 60 km/h
